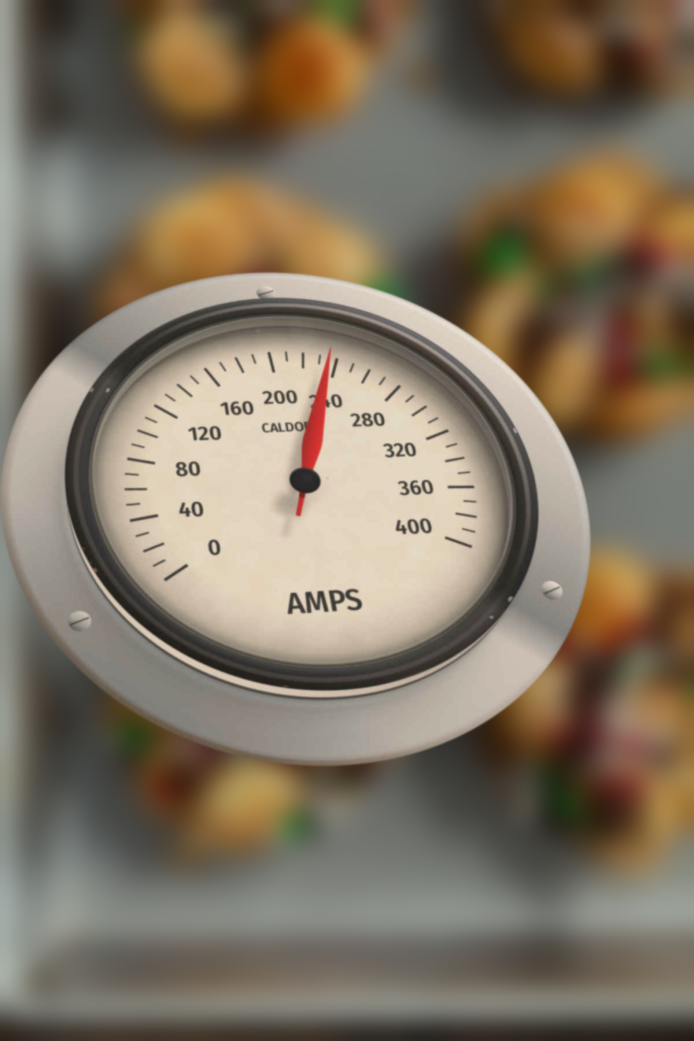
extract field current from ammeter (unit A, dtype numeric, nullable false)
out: 235 A
